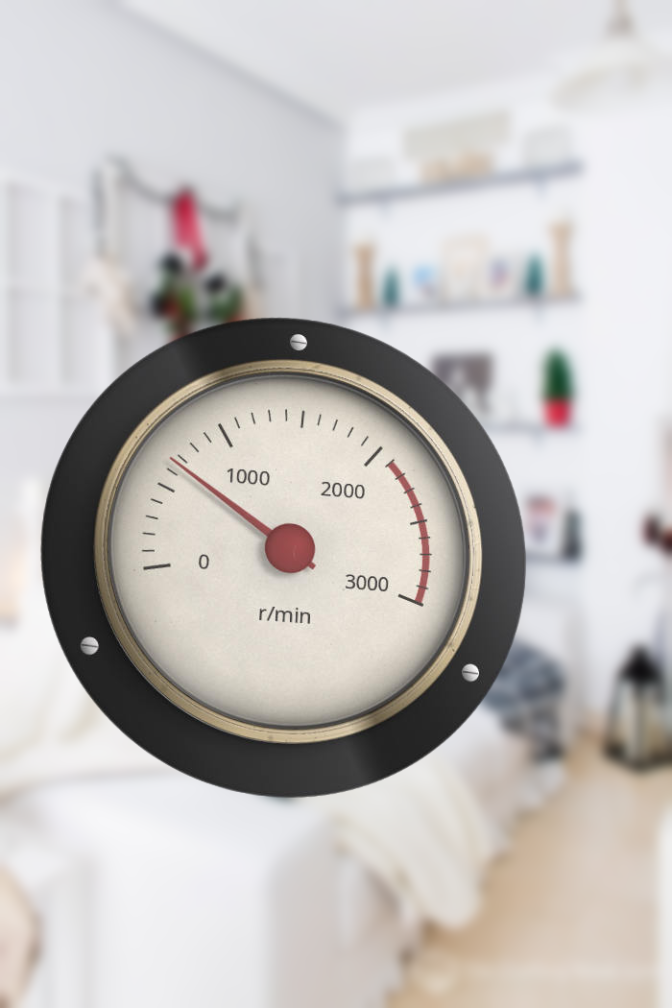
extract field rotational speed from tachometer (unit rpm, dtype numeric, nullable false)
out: 650 rpm
